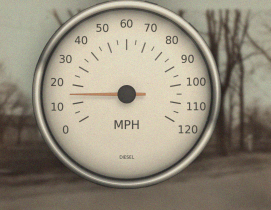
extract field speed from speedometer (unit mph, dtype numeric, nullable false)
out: 15 mph
